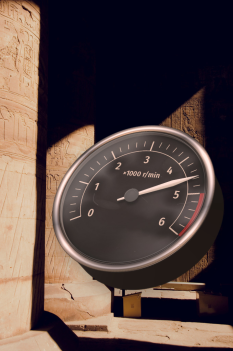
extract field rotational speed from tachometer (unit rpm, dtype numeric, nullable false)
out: 4600 rpm
